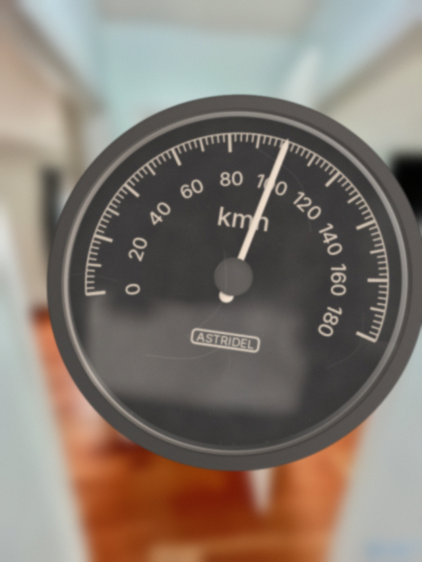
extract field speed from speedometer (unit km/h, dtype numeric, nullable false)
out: 100 km/h
